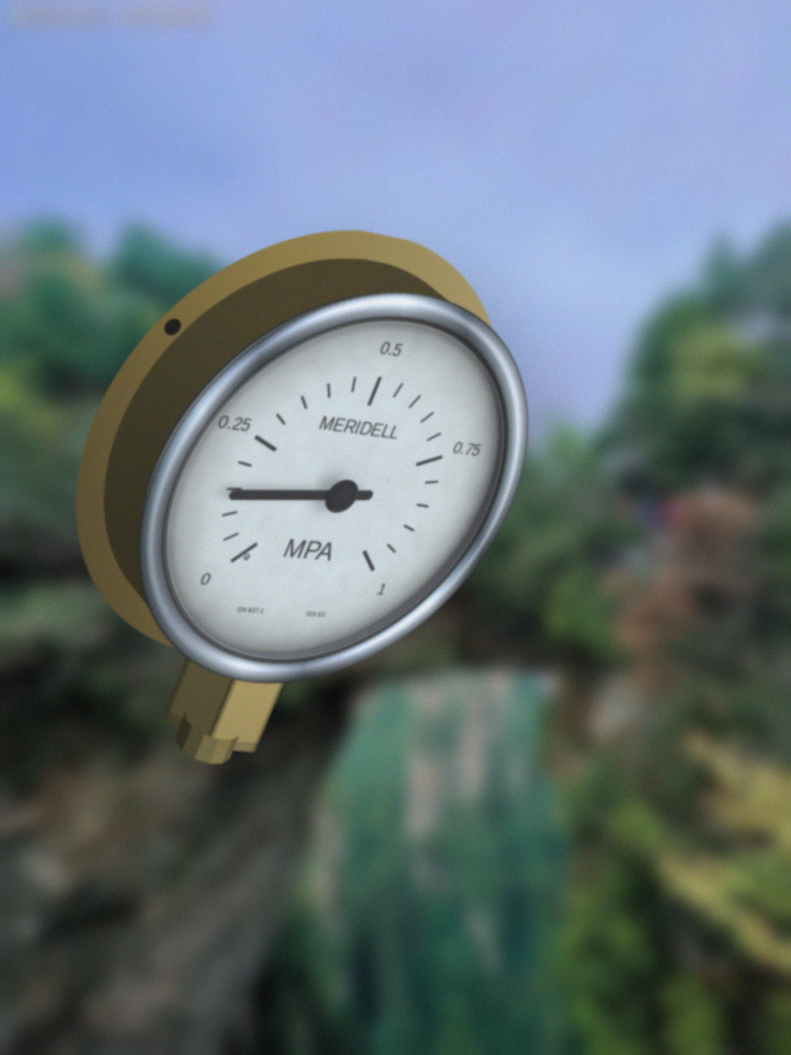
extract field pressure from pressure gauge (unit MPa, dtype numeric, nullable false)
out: 0.15 MPa
